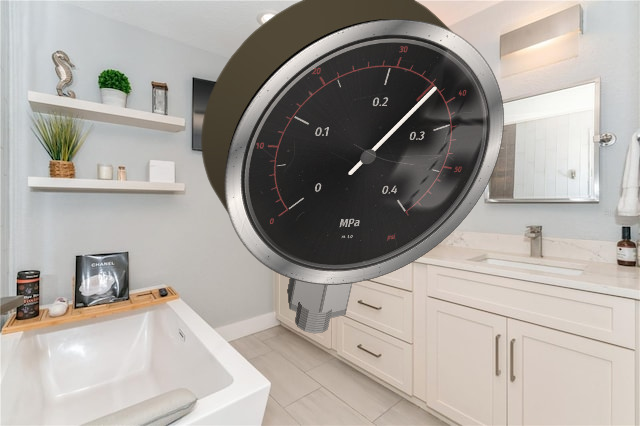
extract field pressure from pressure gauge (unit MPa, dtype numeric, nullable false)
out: 0.25 MPa
